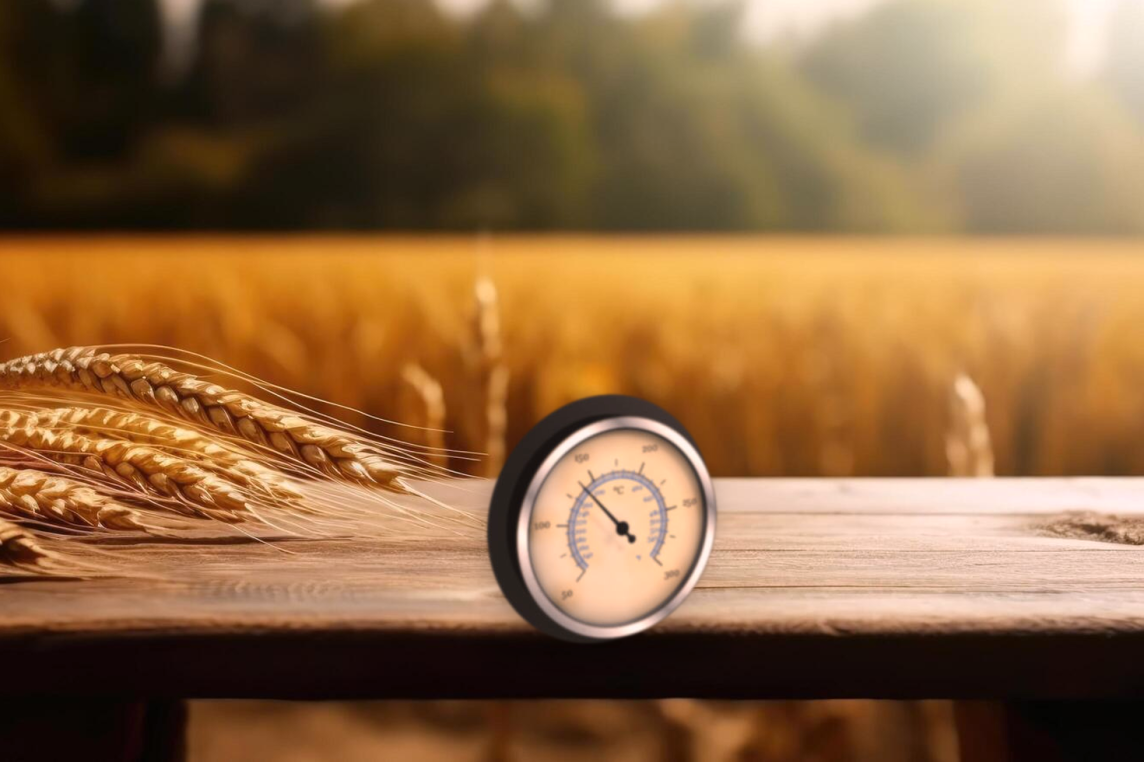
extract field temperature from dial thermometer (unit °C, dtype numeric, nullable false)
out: 137.5 °C
